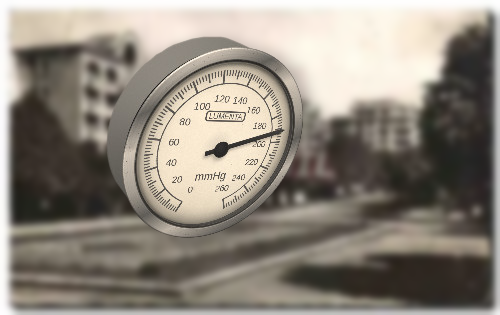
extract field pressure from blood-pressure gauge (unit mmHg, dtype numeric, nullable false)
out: 190 mmHg
